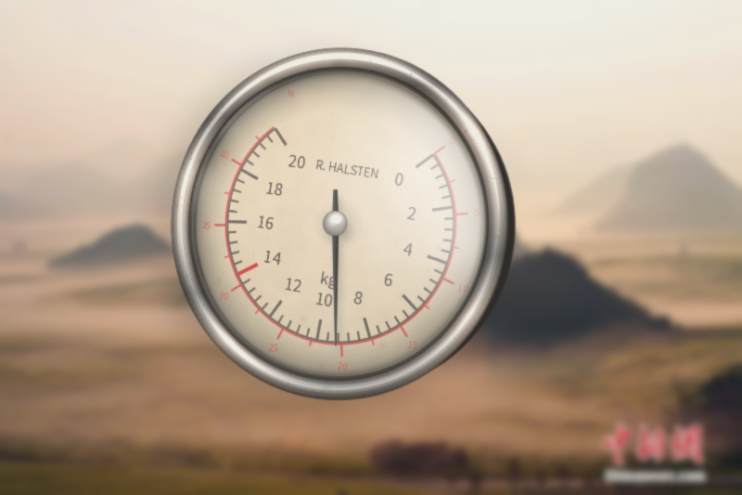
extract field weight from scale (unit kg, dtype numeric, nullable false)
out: 9.2 kg
